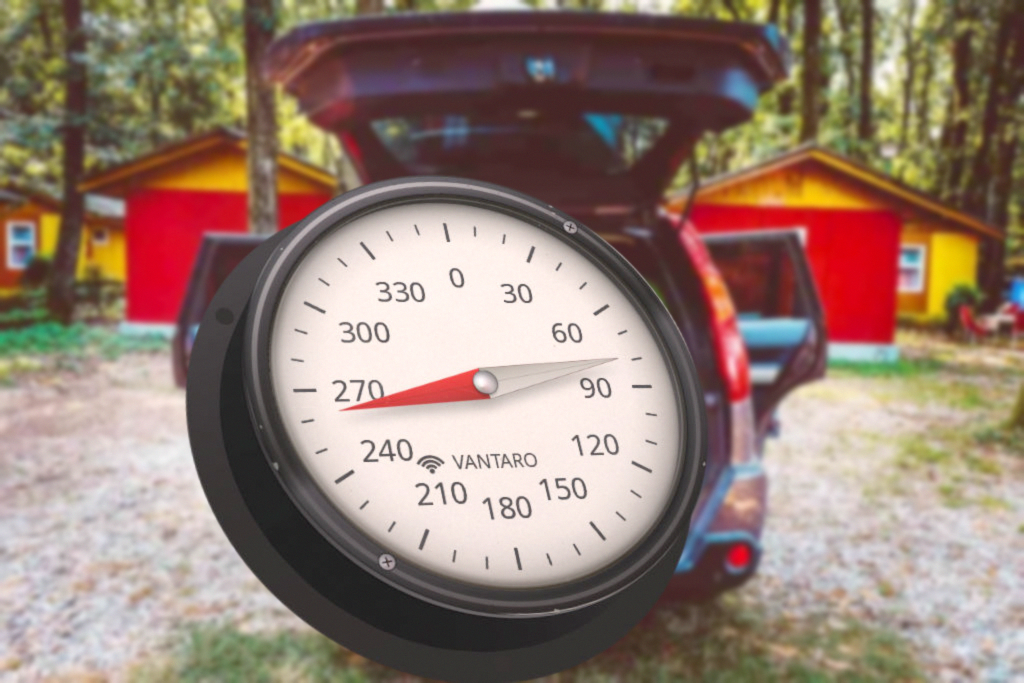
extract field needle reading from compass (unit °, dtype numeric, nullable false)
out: 260 °
